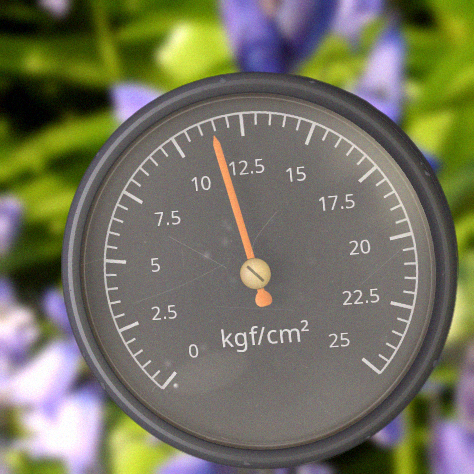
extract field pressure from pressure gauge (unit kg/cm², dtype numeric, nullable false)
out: 11.5 kg/cm²
